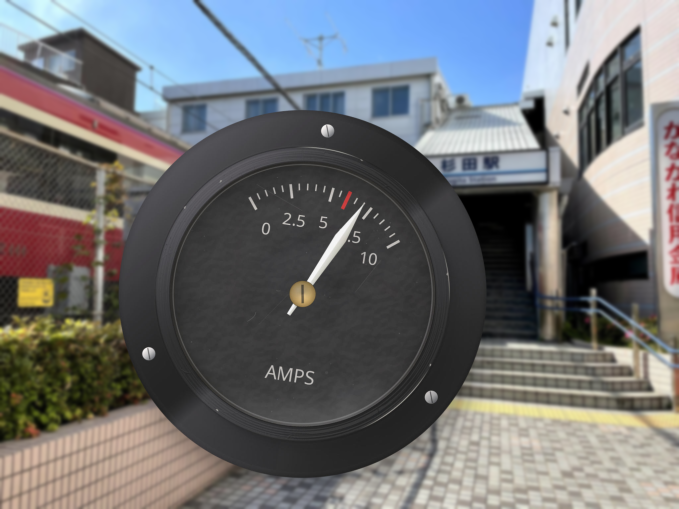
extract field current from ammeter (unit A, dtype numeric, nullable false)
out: 7 A
